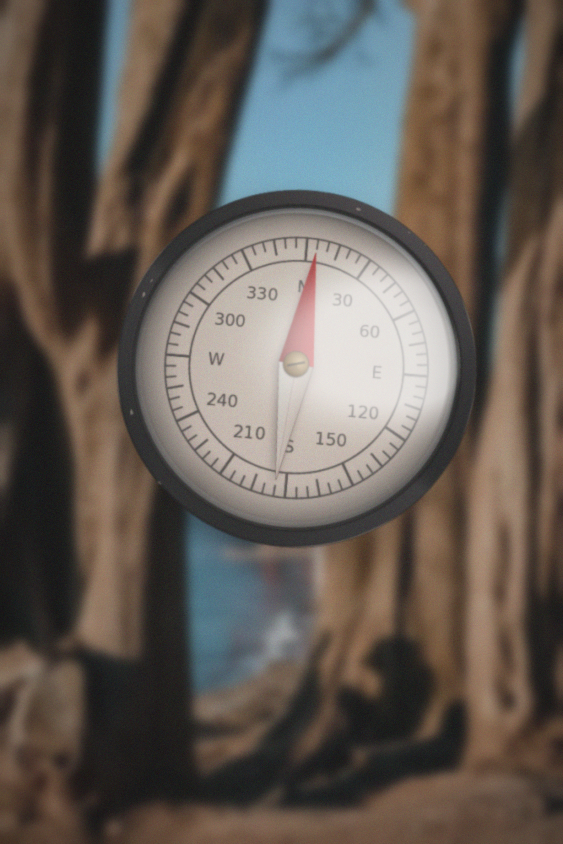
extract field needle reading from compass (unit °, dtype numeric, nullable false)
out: 5 °
